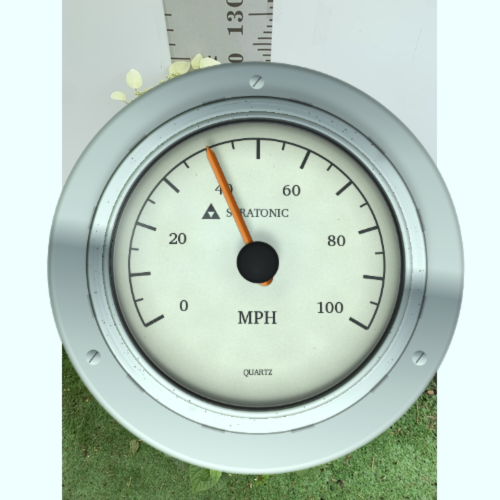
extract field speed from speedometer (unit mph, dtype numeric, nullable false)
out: 40 mph
